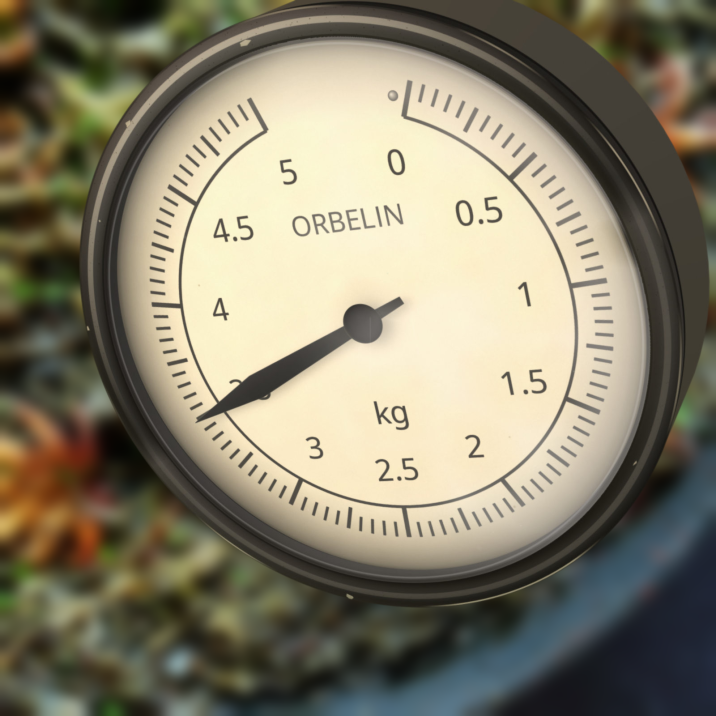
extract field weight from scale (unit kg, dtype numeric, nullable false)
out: 3.5 kg
